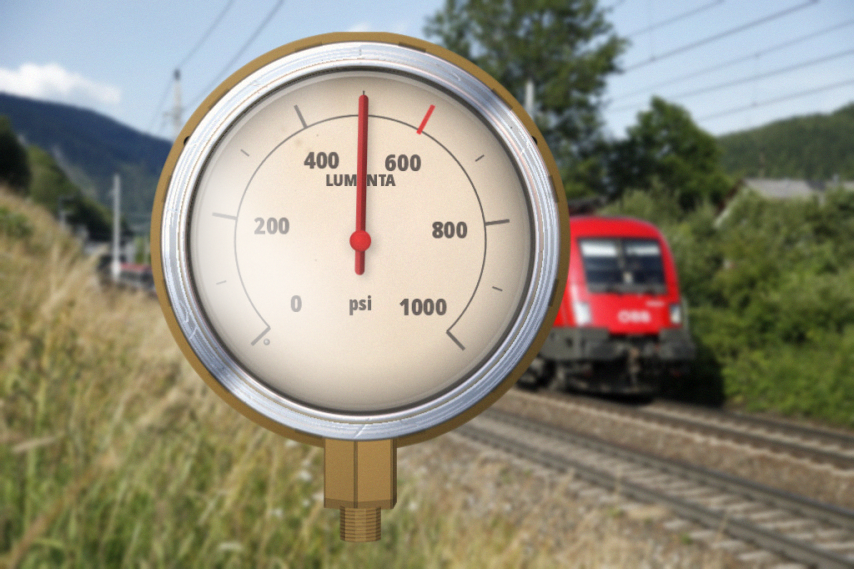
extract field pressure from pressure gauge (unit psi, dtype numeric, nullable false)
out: 500 psi
